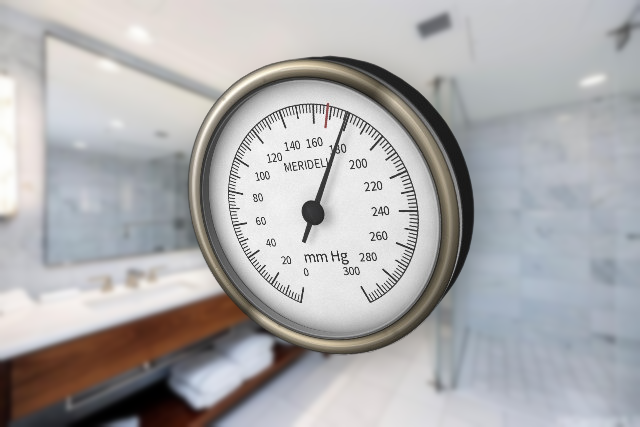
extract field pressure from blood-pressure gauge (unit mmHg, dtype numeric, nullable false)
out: 180 mmHg
